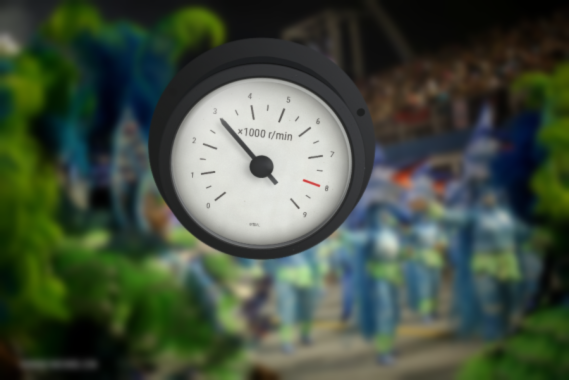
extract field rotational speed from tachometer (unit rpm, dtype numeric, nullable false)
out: 3000 rpm
